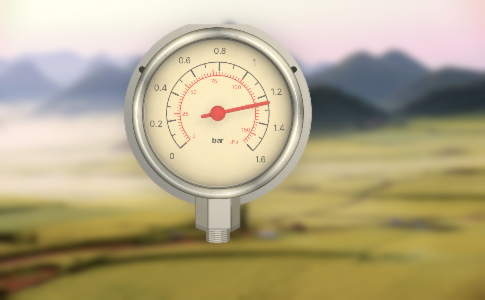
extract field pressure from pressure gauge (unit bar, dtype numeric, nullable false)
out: 1.25 bar
